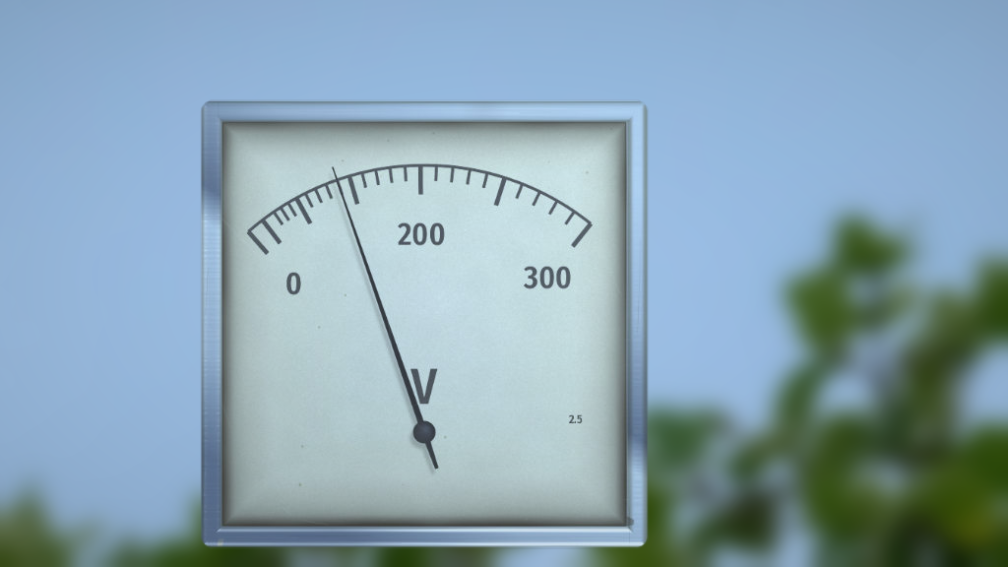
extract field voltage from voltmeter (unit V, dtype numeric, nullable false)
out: 140 V
